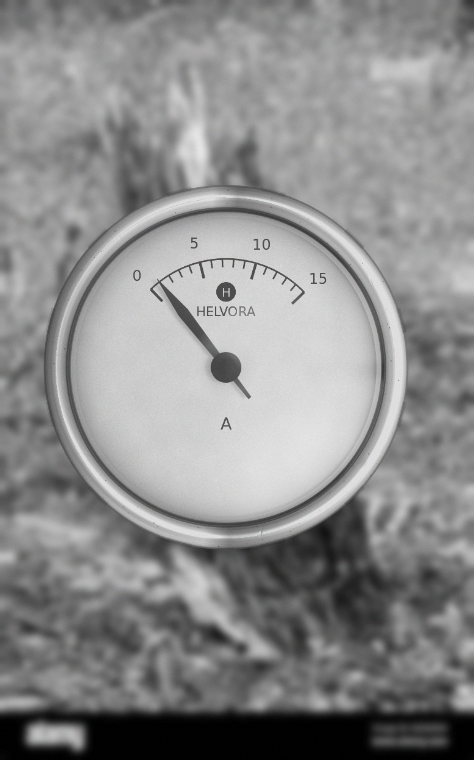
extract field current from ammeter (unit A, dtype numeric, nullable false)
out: 1 A
